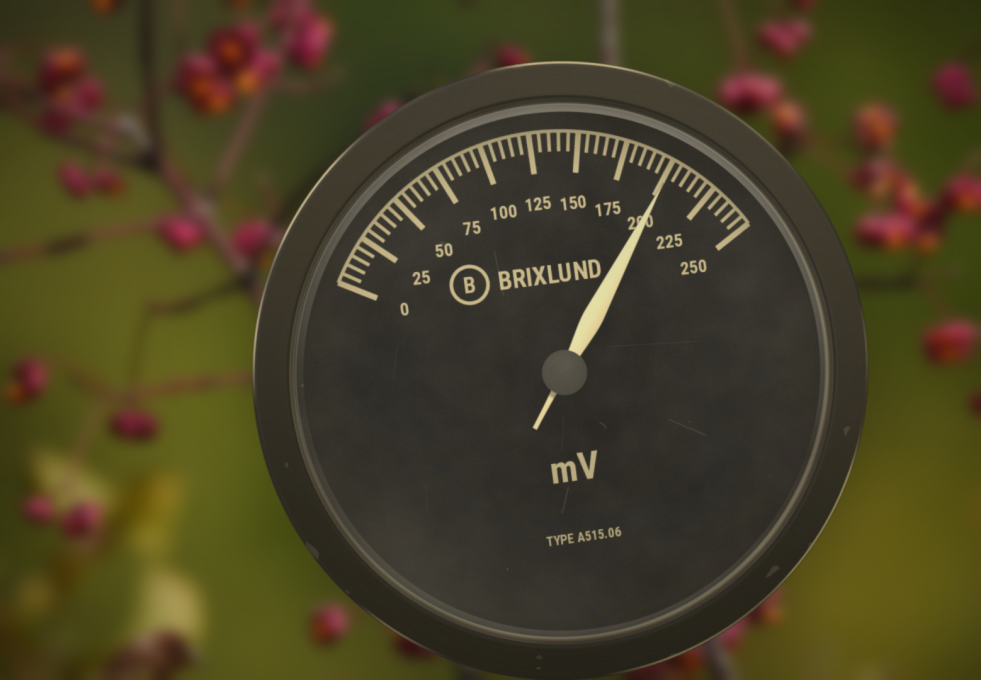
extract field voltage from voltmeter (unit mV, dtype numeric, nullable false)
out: 200 mV
